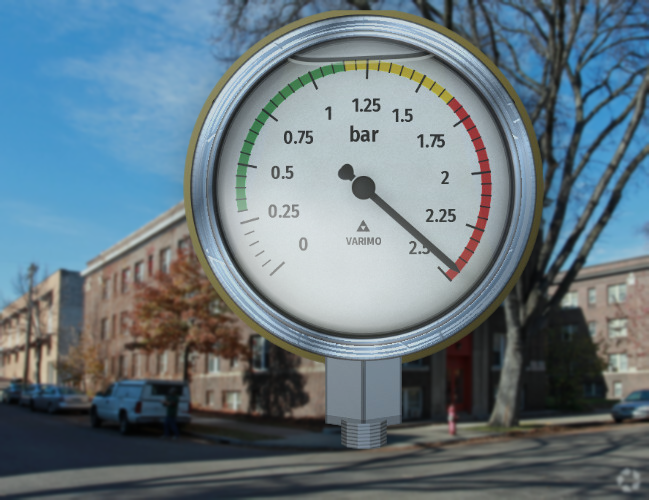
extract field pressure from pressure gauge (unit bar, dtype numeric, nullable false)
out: 2.45 bar
